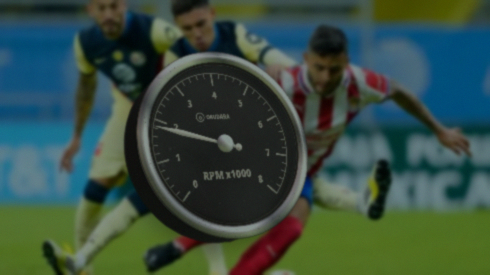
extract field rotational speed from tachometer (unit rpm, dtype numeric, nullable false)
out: 1800 rpm
